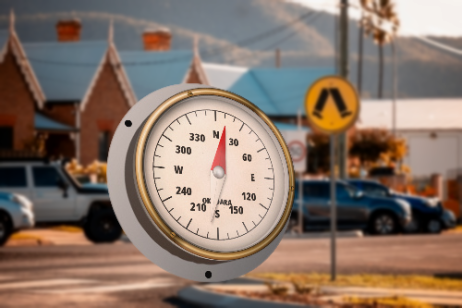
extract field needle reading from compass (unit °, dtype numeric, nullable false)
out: 10 °
